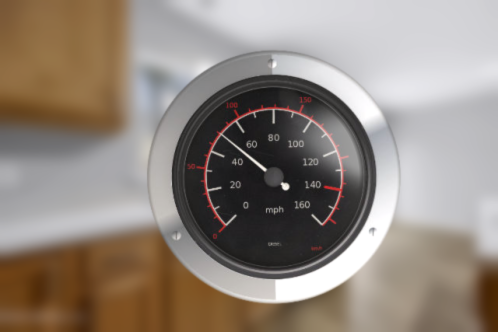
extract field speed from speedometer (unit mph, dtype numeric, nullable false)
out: 50 mph
